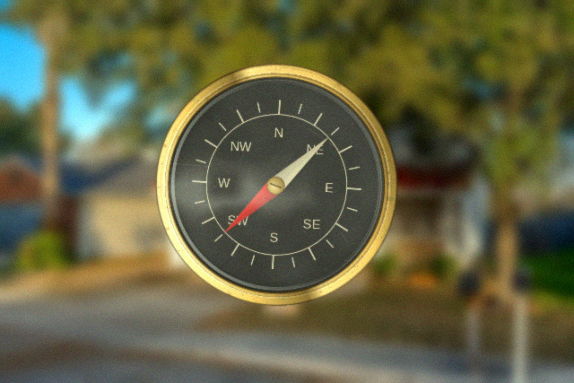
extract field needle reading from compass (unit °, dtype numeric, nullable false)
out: 225 °
